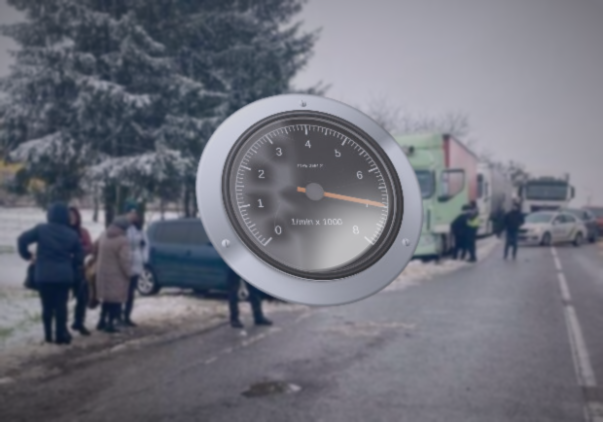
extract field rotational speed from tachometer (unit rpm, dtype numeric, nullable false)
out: 7000 rpm
